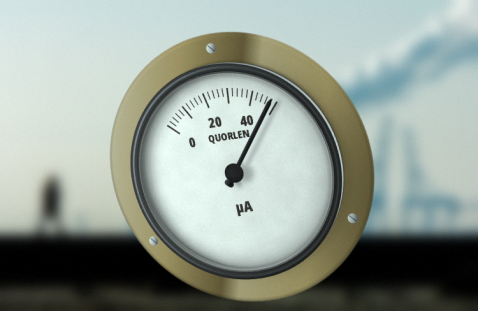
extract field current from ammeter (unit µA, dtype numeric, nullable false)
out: 48 µA
